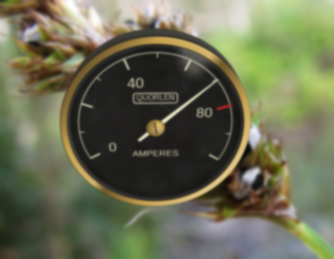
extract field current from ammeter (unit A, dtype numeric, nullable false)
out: 70 A
